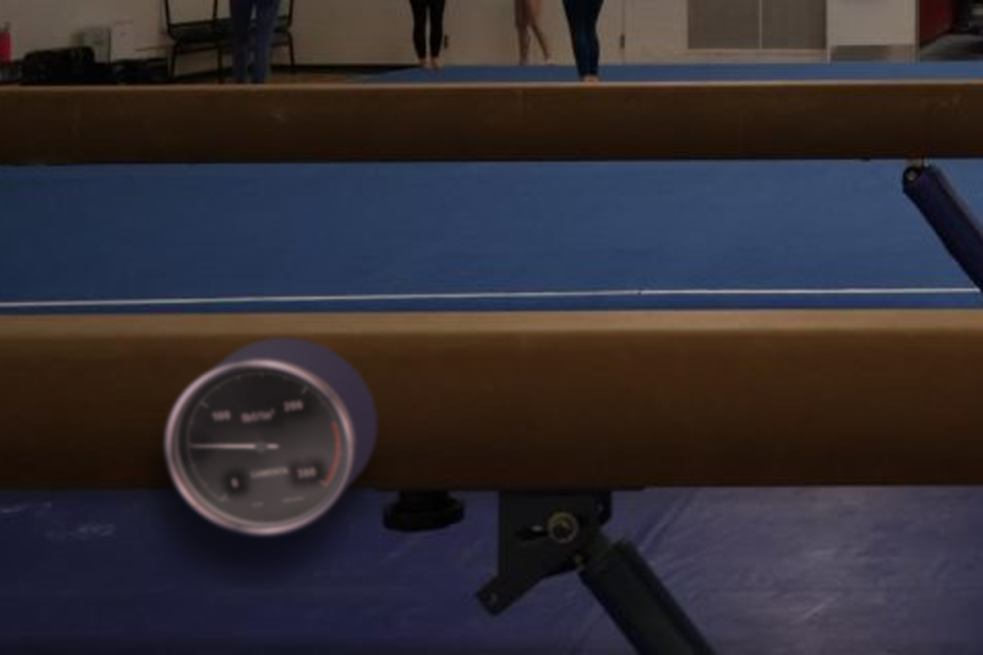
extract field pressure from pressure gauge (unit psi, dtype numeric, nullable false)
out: 60 psi
